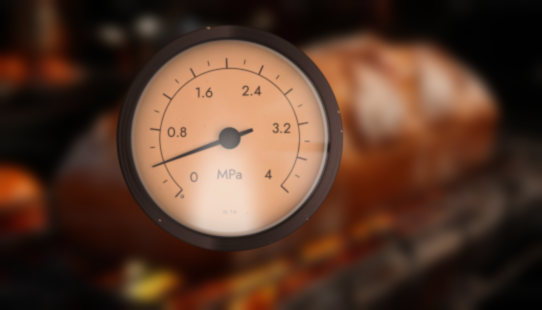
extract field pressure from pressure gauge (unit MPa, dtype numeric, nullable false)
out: 0.4 MPa
